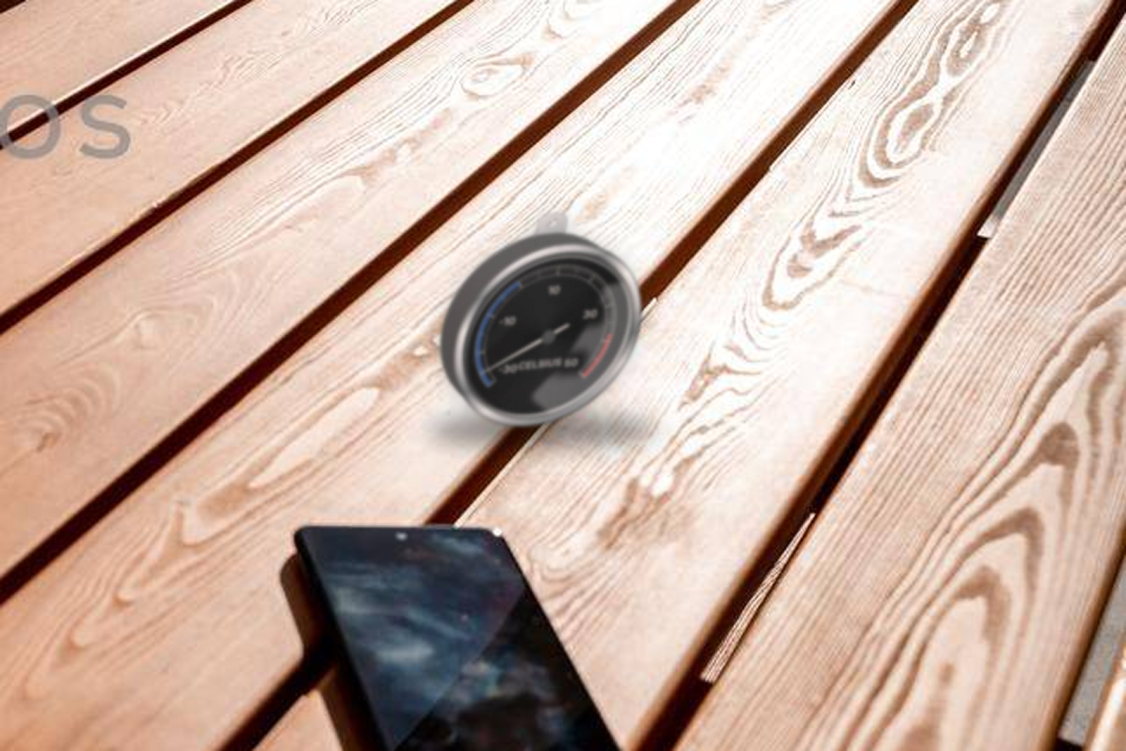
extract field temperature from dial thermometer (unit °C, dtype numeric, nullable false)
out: -25 °C
